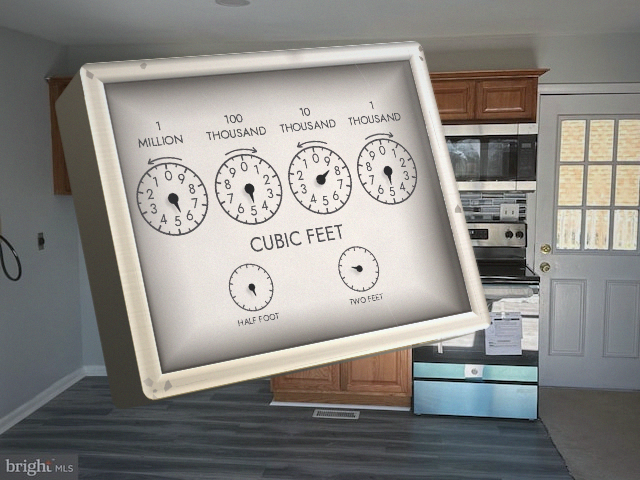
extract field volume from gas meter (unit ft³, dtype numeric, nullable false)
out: 548500 ft³
